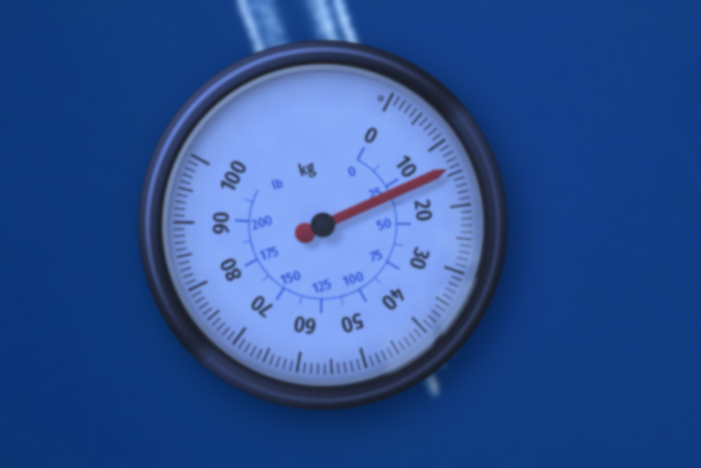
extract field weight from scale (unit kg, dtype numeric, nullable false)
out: 14 kg
